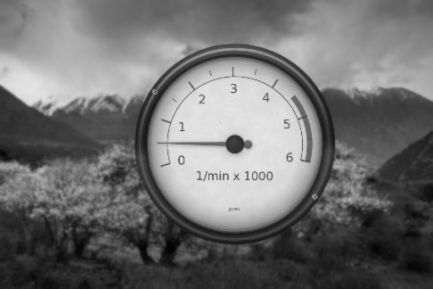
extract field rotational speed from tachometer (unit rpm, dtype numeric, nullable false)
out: 500 rpm
